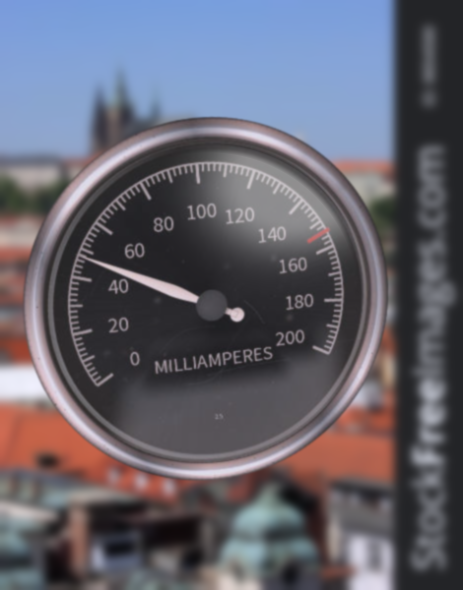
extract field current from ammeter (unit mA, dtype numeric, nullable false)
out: 48 mA
